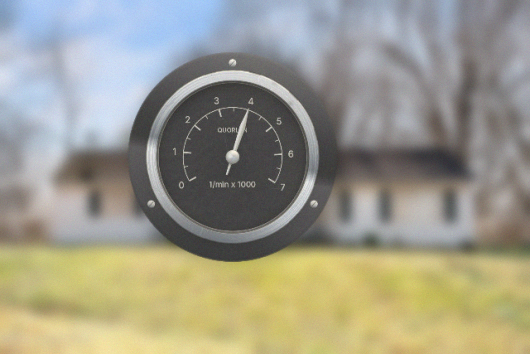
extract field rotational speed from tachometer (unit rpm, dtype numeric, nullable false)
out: 4000 rpm
